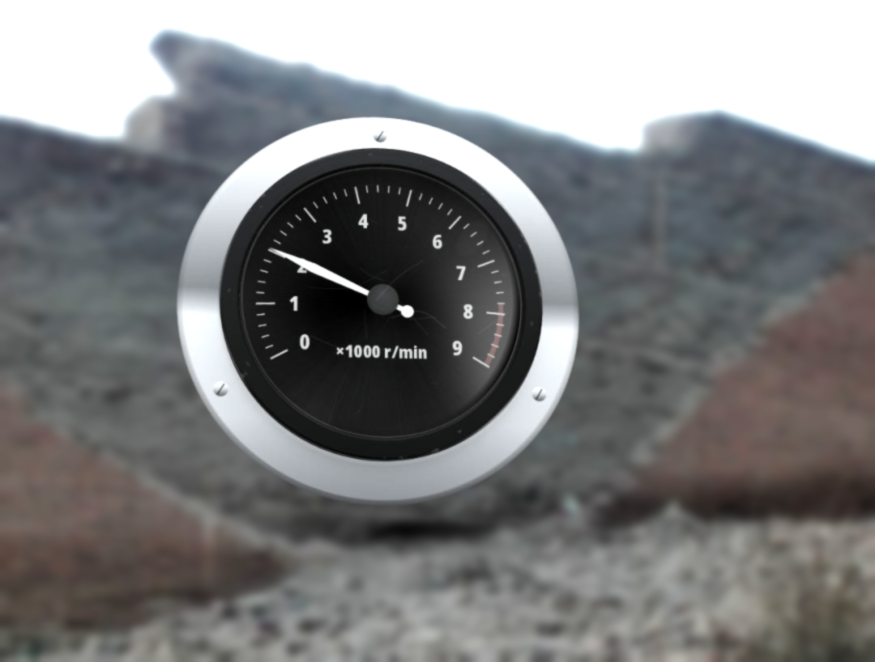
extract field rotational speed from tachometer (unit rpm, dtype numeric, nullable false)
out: 2000 rpm
